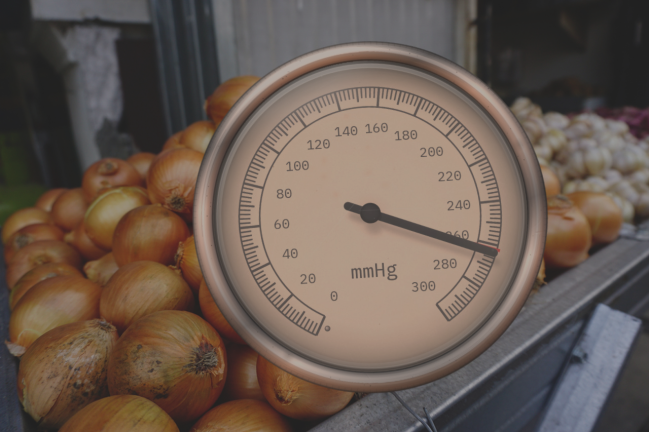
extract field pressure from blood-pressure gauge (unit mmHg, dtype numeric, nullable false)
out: 264 mmHg
